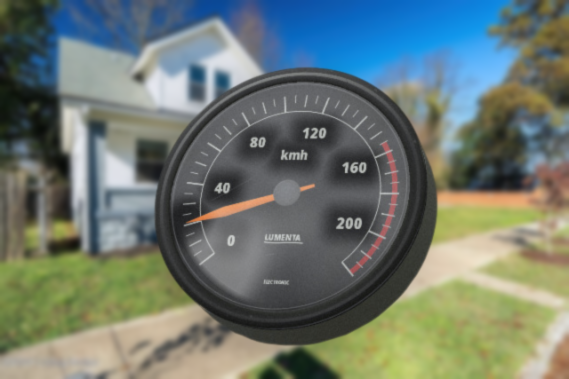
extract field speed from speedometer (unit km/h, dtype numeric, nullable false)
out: 20 km/h
